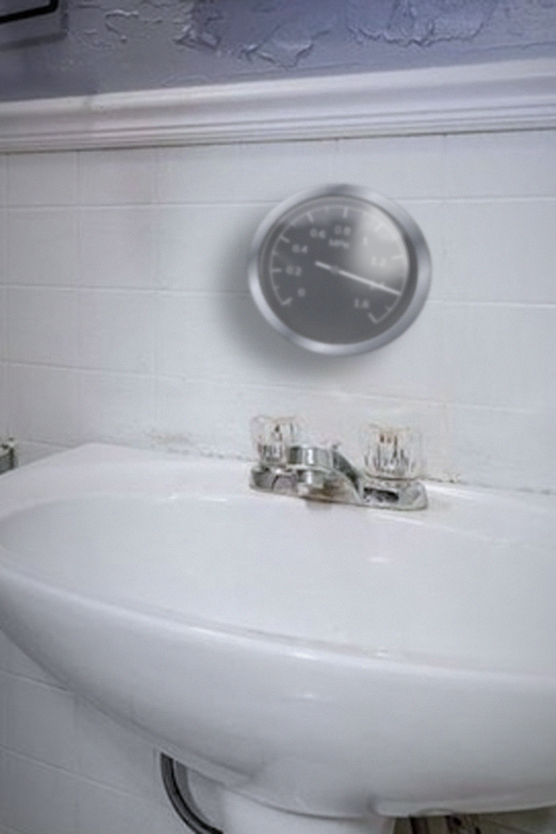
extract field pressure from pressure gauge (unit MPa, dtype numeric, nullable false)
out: 1.4 MPa
